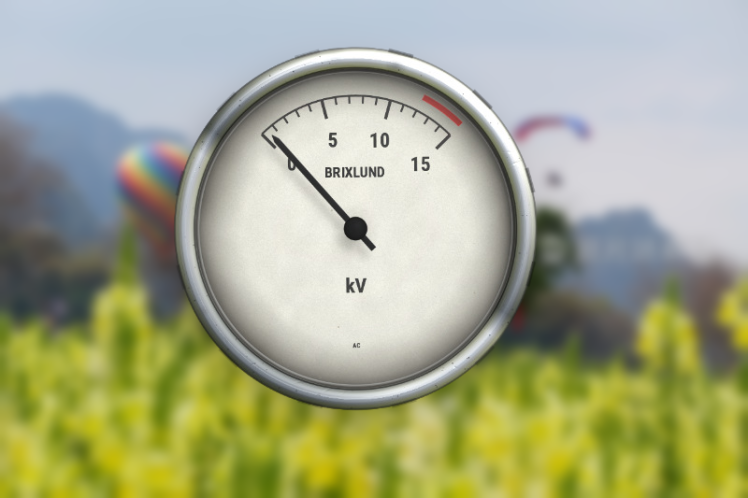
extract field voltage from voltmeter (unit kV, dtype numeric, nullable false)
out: 0.5 kV
